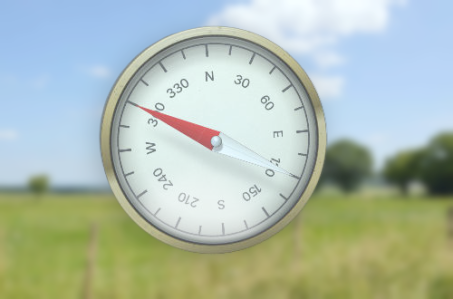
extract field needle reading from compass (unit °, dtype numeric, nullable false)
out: 300 °
